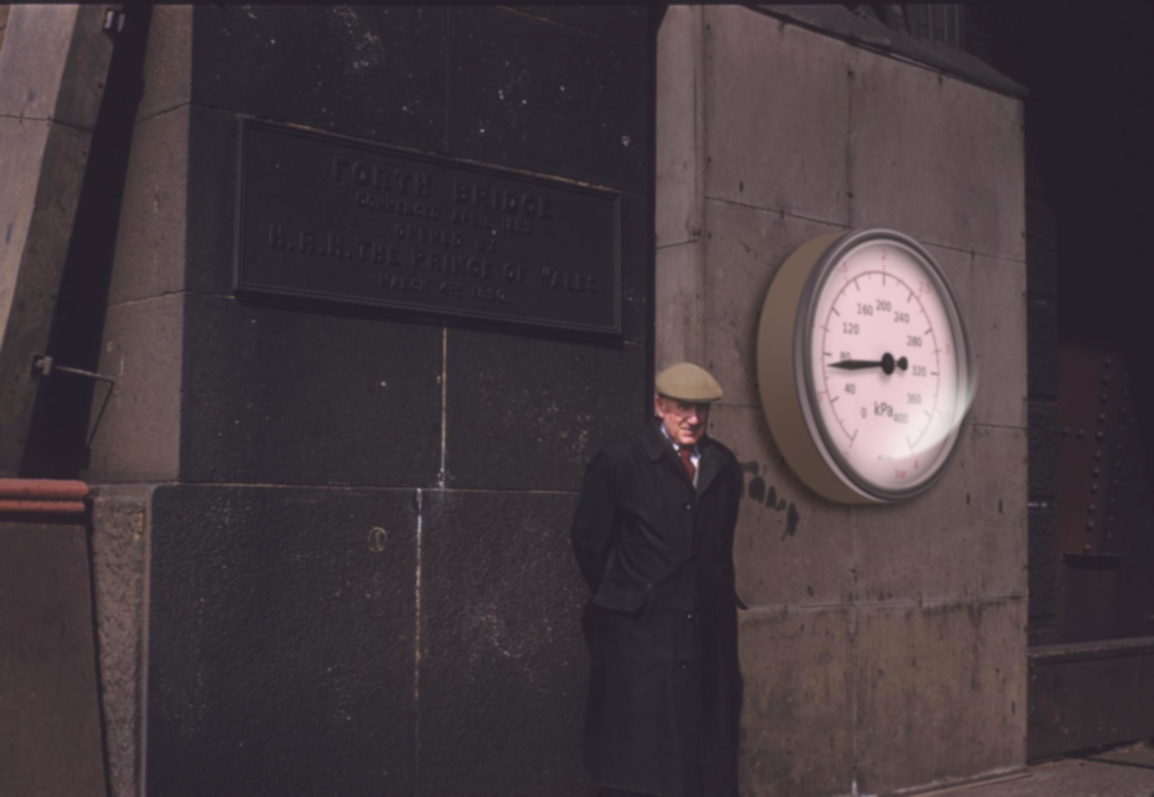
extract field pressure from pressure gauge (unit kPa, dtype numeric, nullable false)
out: 70 kPa
